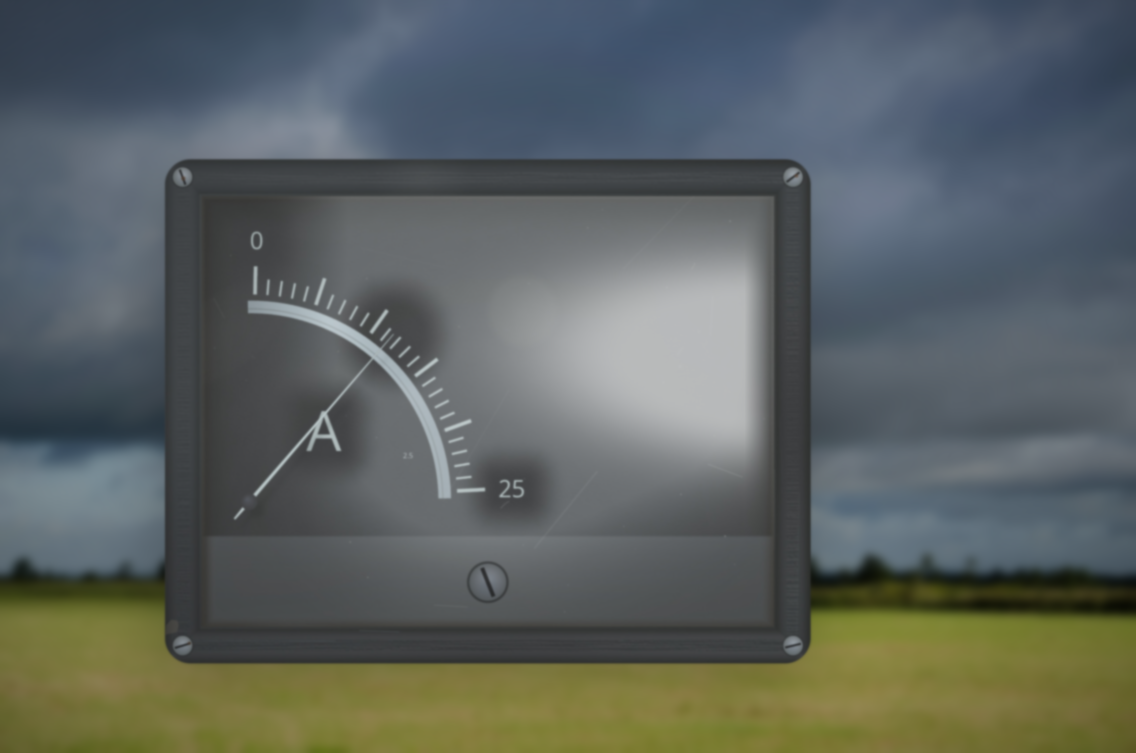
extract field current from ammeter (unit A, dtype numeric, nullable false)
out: 11.5 A
